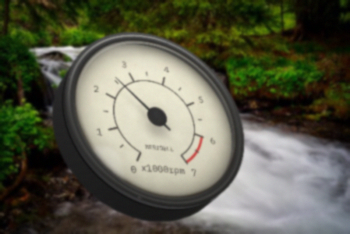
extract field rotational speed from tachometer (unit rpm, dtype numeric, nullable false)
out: 2500 rpm
